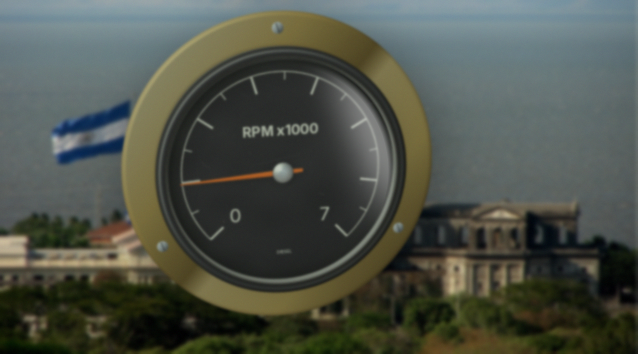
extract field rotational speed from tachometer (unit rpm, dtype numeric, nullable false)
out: 1000 rpm
